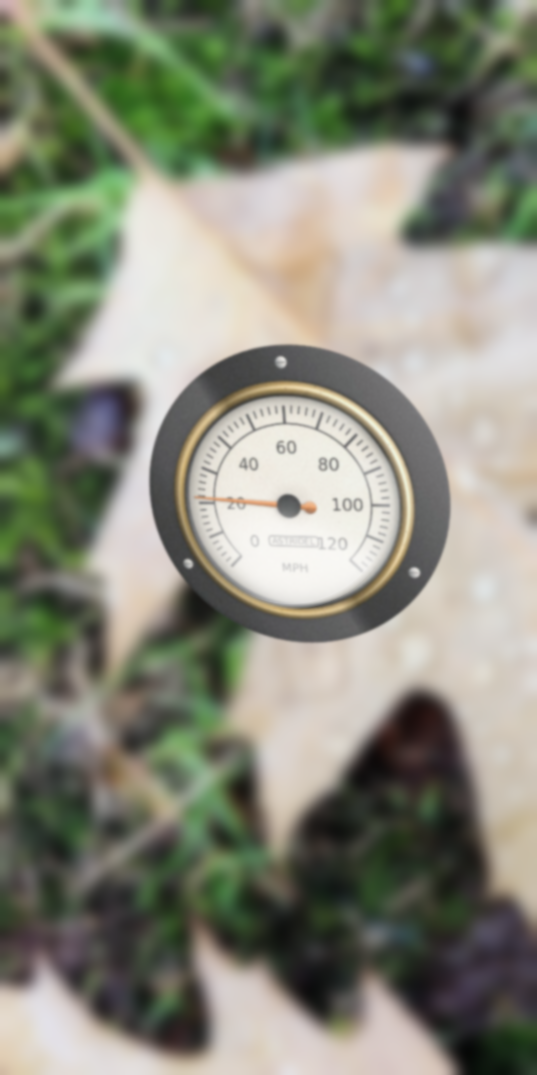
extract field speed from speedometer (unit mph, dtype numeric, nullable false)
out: 22 mph
